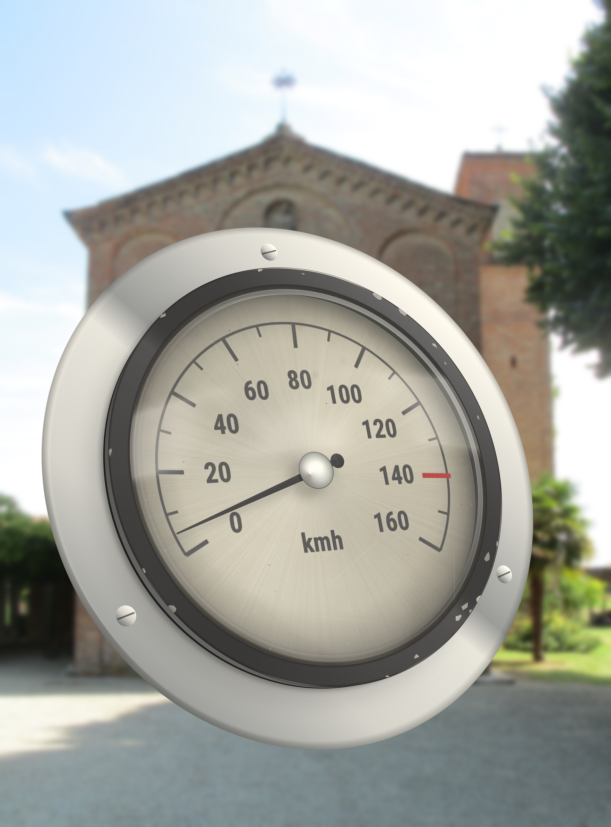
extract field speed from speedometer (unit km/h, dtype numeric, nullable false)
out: 5 km/h
